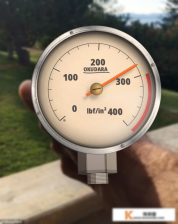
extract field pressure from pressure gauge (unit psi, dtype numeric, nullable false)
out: 280 psi
